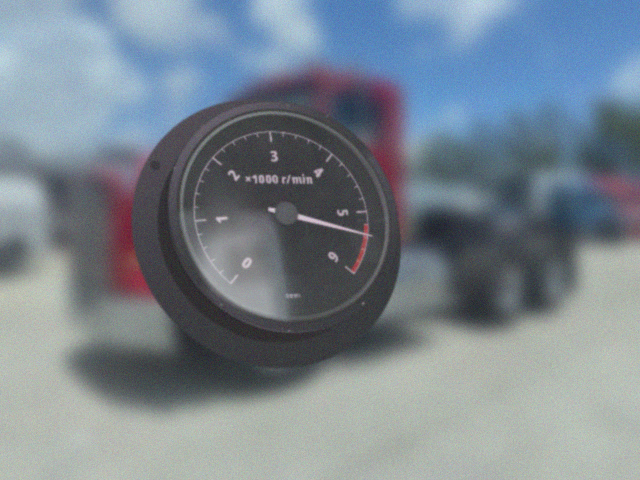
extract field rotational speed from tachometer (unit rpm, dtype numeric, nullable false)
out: 5400 rpm
